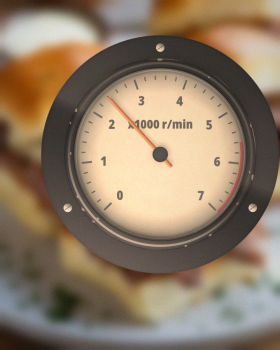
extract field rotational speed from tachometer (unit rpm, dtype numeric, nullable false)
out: 2400 rpm
